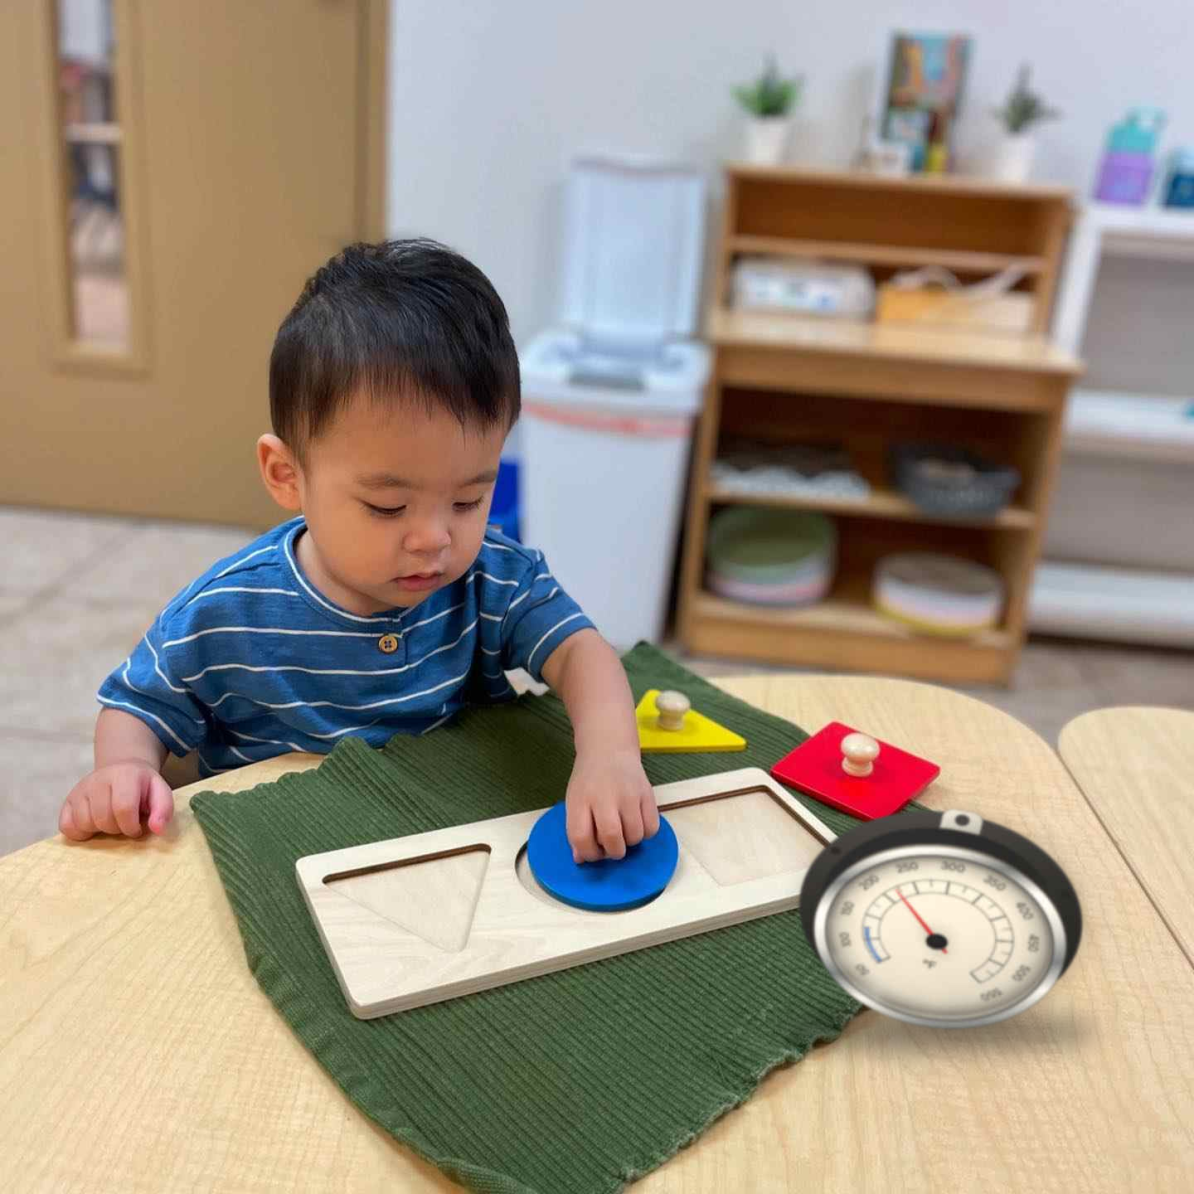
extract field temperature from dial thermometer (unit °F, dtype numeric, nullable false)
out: 225 °F
